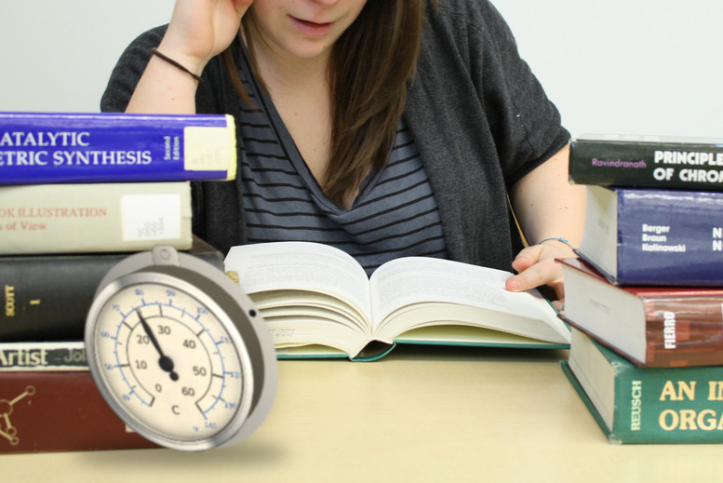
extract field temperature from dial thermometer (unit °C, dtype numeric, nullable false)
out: 25 °C
